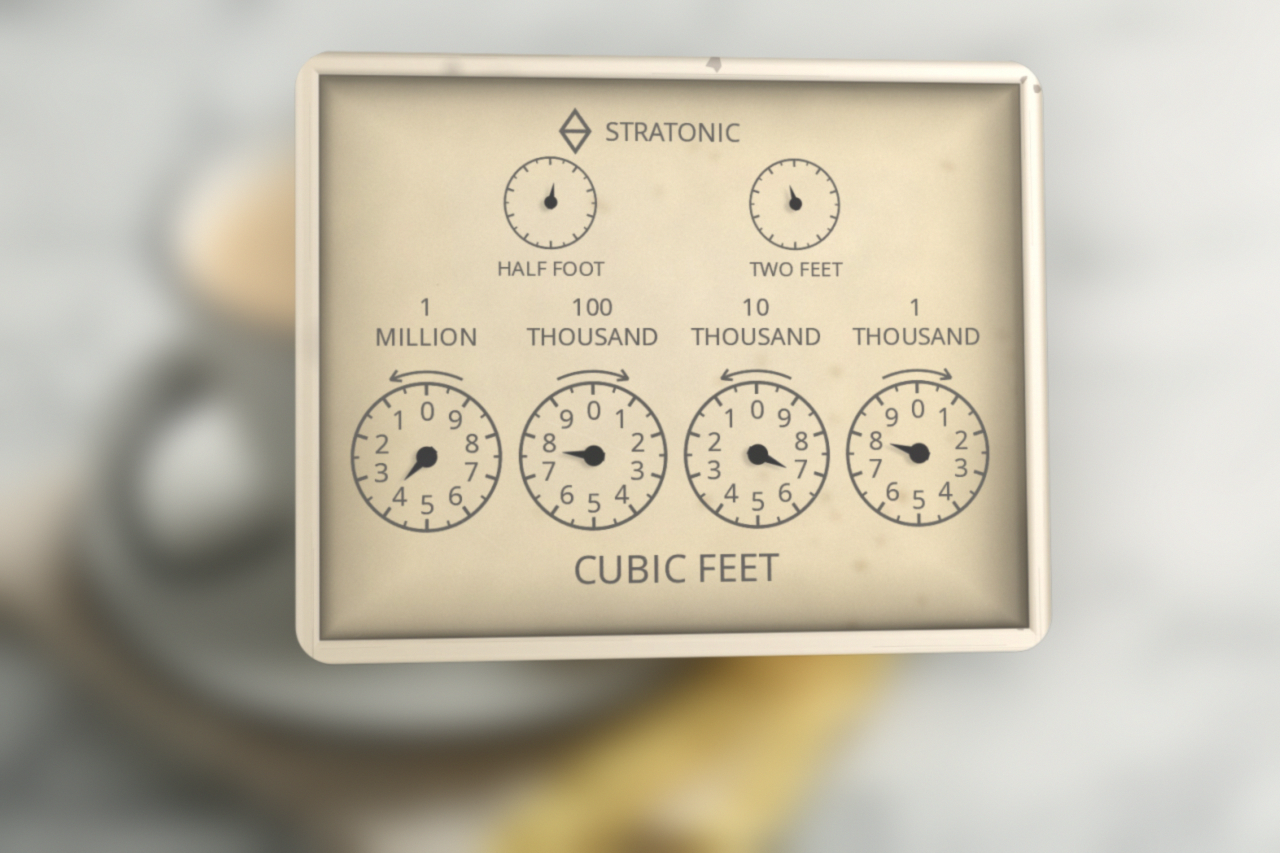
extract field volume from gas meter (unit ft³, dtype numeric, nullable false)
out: 376800 ft³
